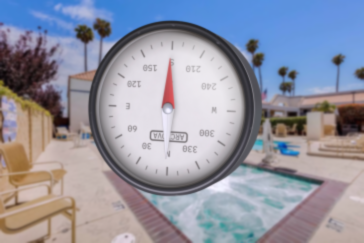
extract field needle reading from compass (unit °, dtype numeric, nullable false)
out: 180 °
